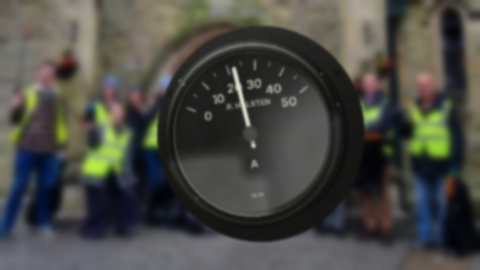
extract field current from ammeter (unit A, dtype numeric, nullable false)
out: 22.5 A
